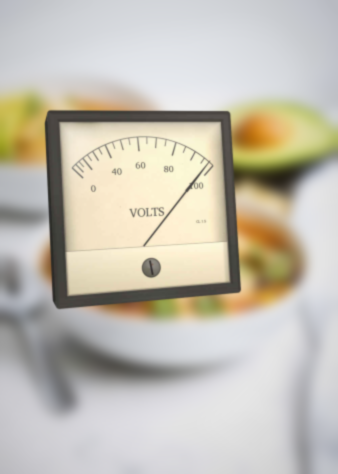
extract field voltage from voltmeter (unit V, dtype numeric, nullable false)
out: 97.5 V
